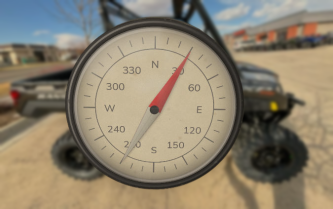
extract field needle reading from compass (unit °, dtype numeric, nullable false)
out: 30 °
